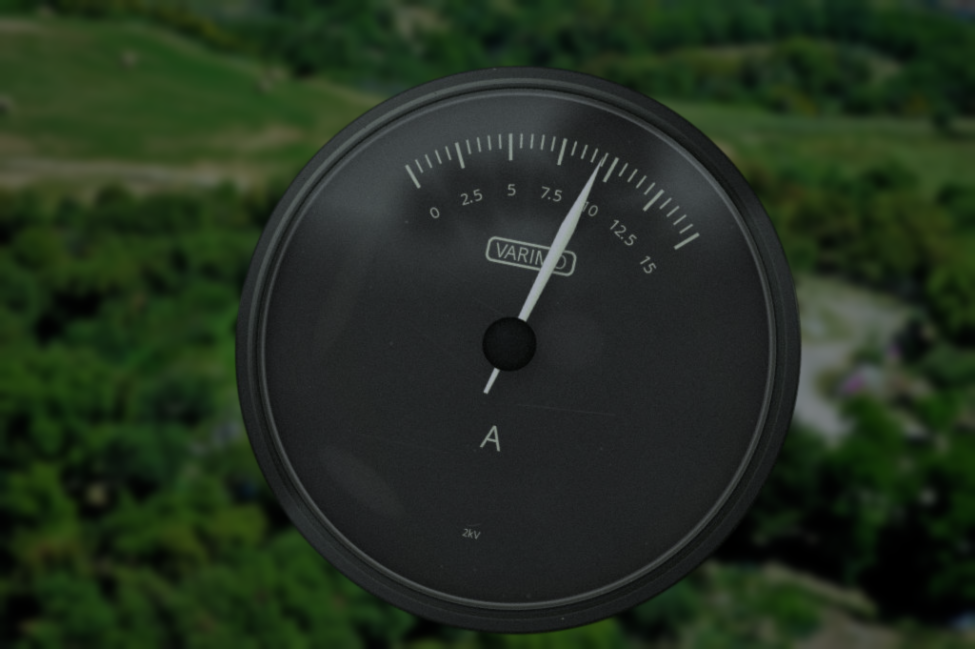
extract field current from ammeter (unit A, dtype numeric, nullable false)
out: 9.5 A
